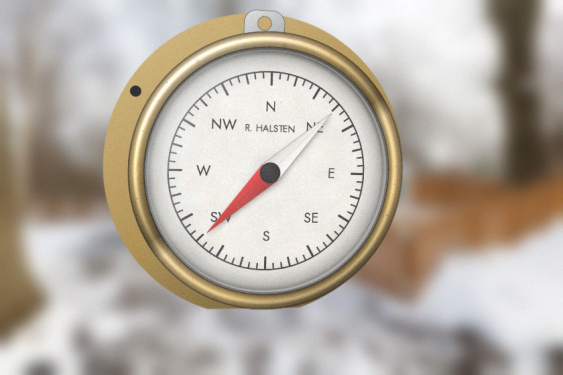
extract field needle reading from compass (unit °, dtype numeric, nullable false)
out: 225 °
